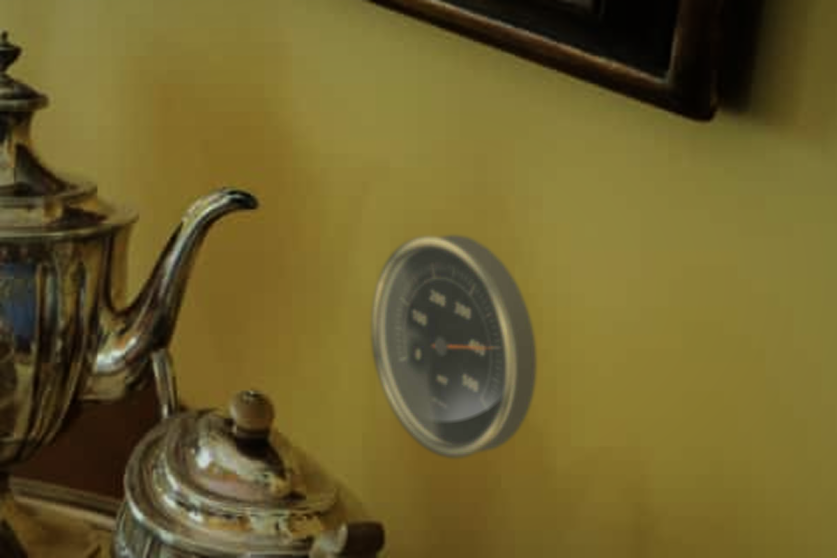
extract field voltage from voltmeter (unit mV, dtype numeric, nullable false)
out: 400 mV
